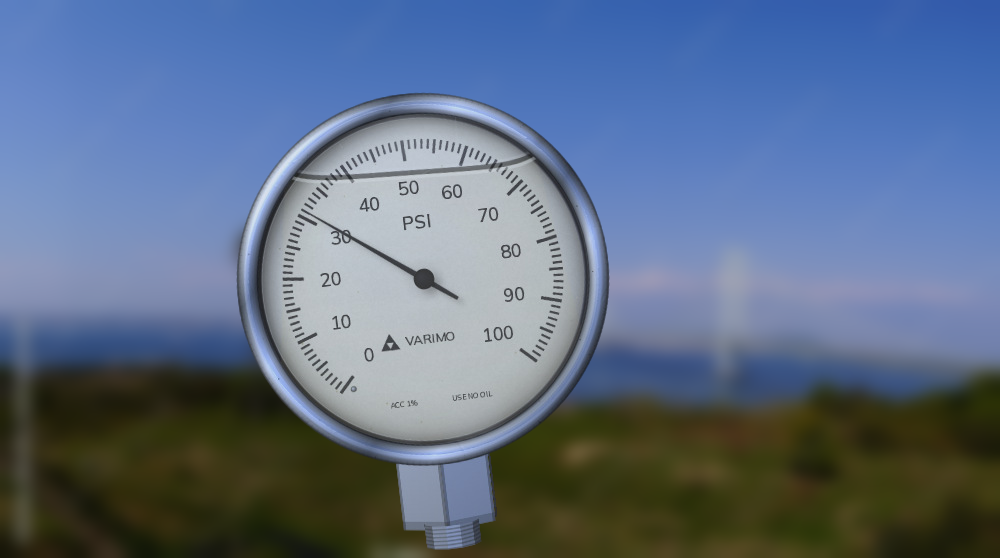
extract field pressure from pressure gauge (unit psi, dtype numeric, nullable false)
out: 31 psi
